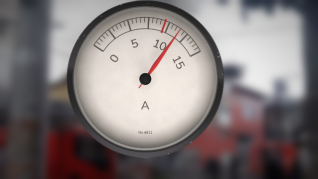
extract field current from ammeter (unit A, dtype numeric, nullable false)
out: 11.5 A
